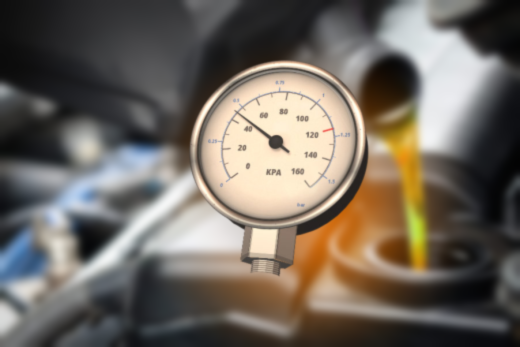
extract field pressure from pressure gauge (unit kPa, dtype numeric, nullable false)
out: 45 kPa
